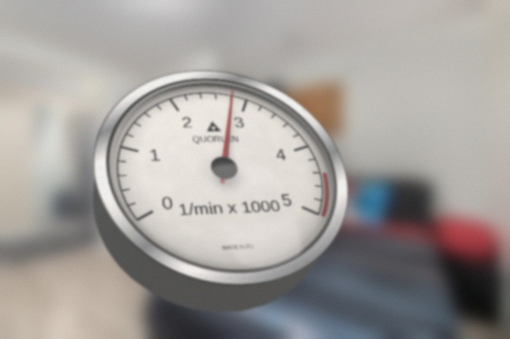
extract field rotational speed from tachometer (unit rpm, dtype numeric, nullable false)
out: 2800 rpm
